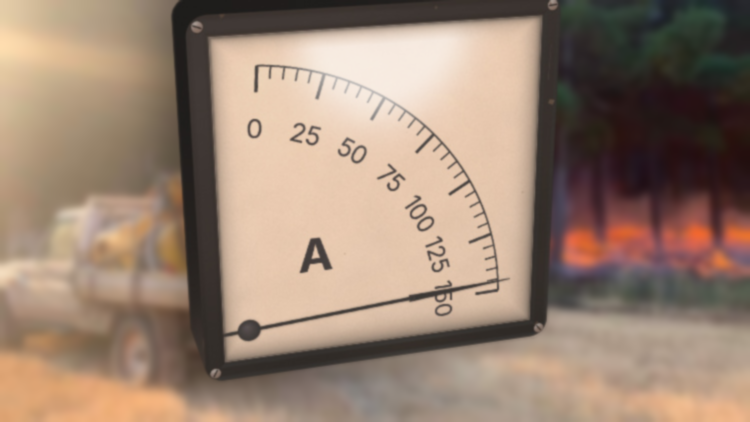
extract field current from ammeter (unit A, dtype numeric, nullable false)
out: 145 A
